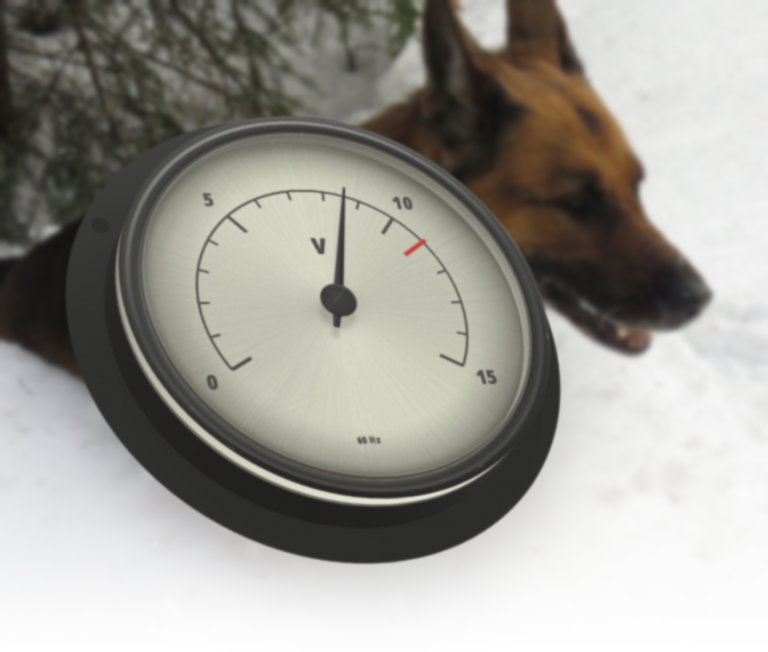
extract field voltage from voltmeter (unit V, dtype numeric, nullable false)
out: 8.5 V
